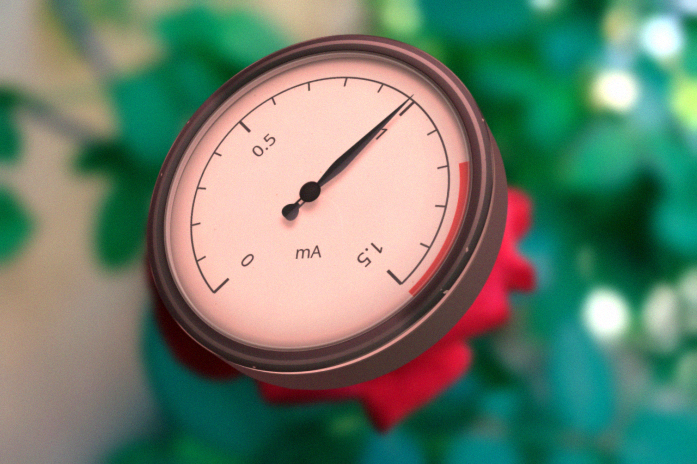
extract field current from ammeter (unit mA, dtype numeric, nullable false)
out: 1 mA
